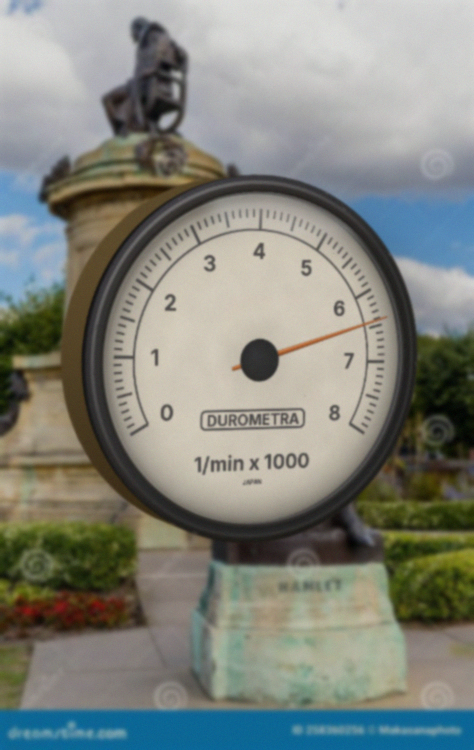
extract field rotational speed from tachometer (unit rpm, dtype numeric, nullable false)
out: 6400 rpm
